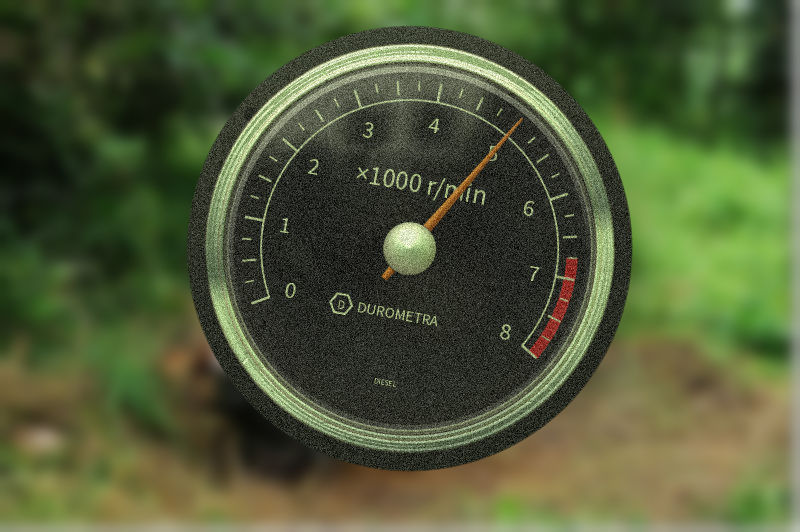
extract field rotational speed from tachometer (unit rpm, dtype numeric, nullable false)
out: 5000 rpm
